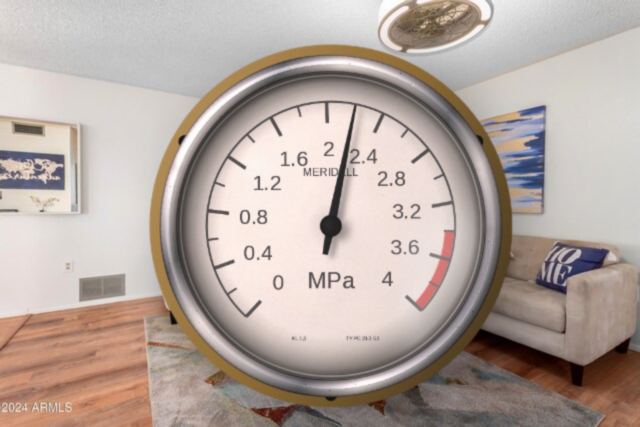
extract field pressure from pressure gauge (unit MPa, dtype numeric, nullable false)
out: 2.2 MPa
